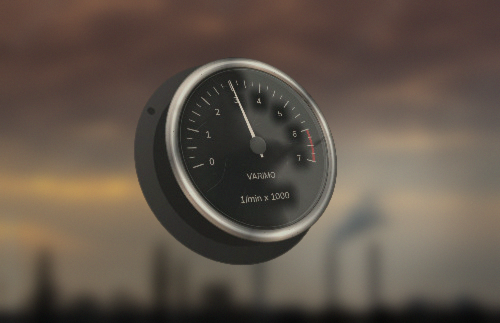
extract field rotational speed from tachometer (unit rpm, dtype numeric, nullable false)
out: 3000 rpm
